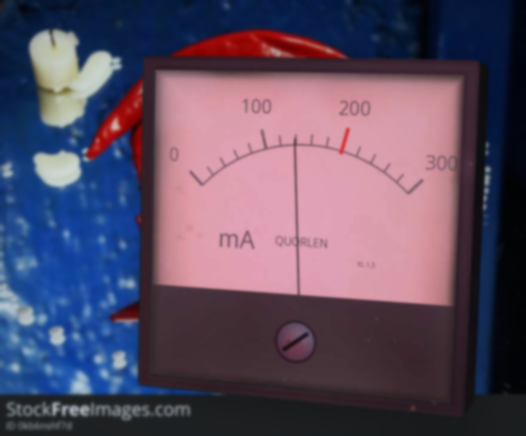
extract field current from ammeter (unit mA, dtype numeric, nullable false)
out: 140 mA
